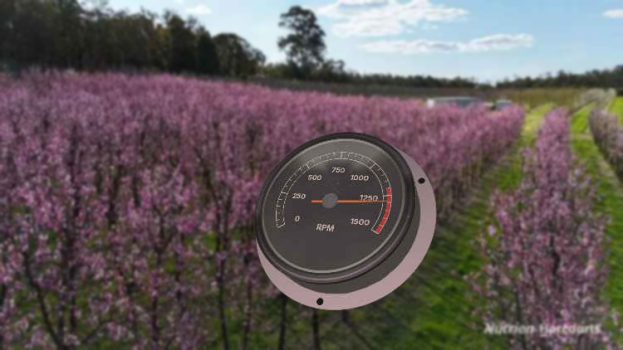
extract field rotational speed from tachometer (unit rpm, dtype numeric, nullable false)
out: 1300 rpm
